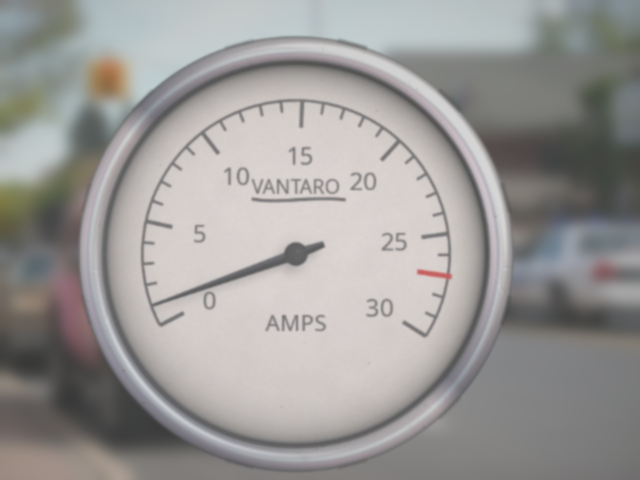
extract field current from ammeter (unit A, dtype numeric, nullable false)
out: 1 A
